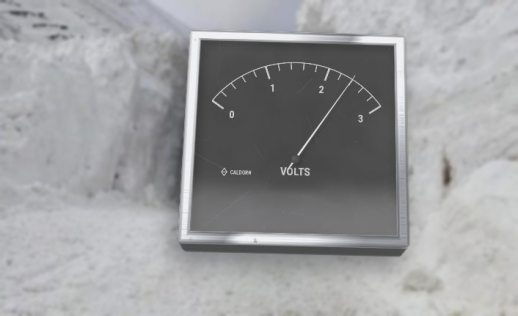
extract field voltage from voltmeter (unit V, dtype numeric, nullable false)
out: 2.4 V
